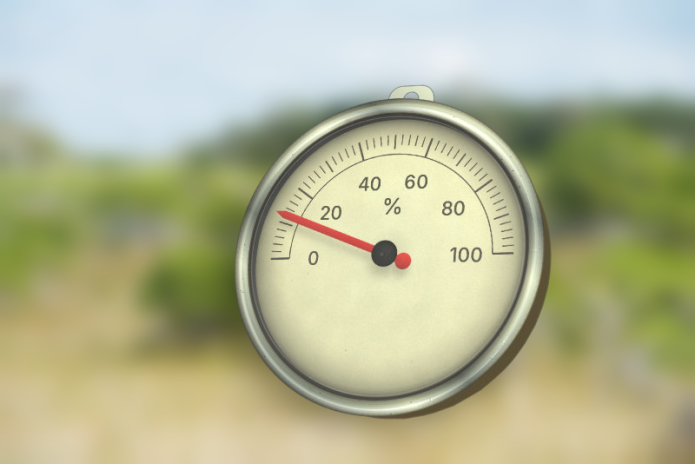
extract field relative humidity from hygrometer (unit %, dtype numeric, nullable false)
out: 12 %
